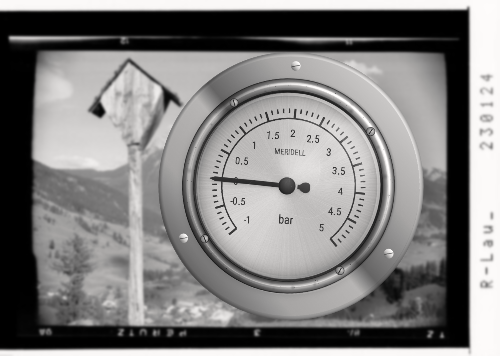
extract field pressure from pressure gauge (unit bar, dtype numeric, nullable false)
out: 0 bar
